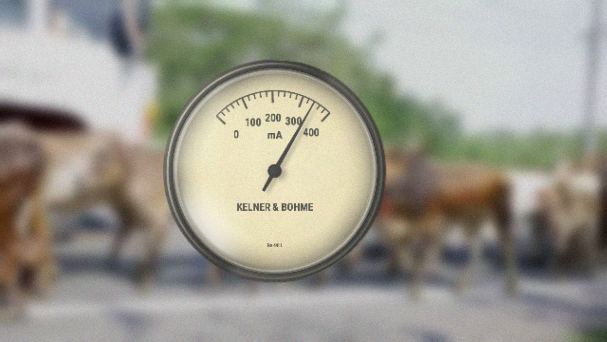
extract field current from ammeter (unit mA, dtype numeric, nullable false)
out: 340 mA
